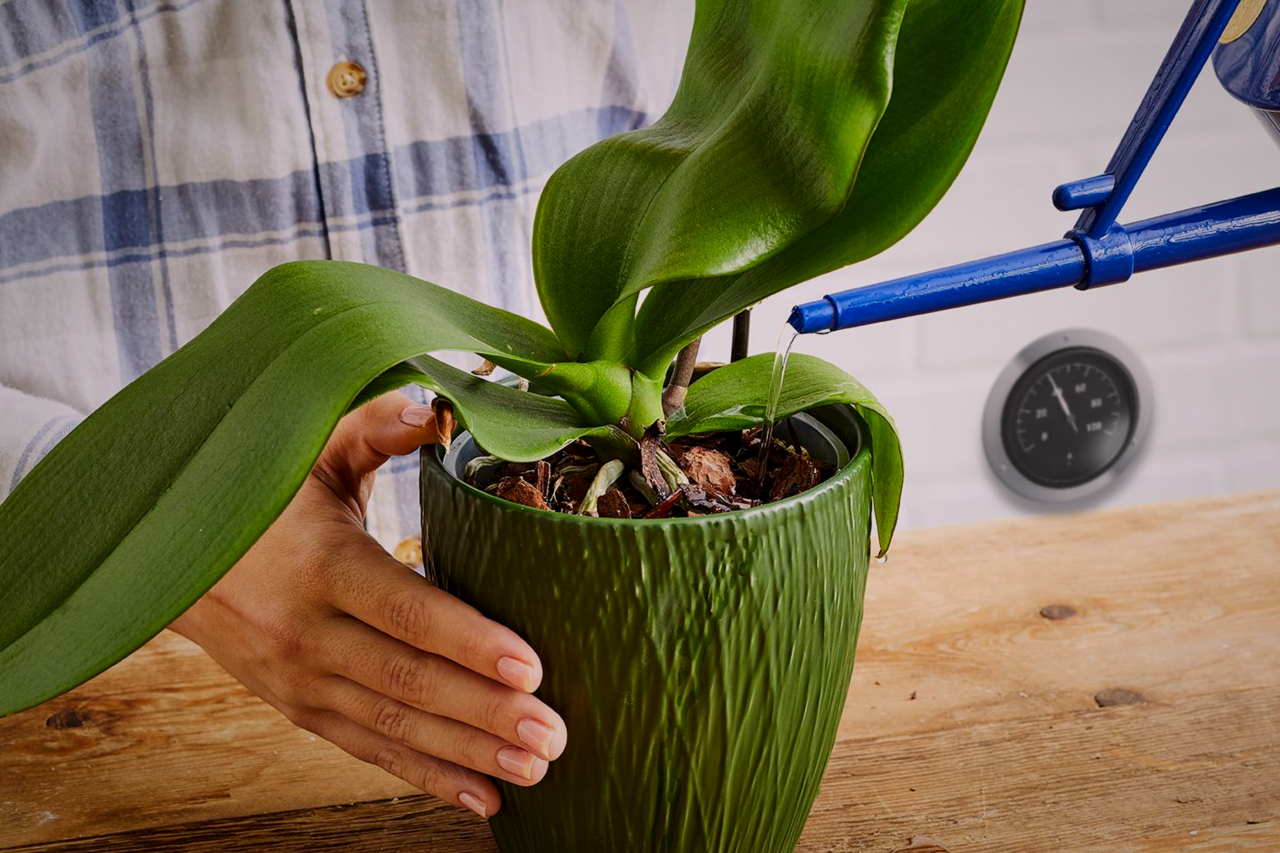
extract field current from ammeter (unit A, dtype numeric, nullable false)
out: 40 A
